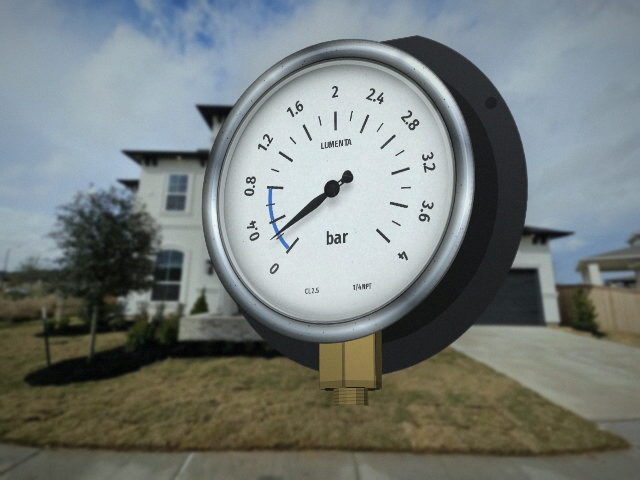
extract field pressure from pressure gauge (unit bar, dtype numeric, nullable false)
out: 0.2 bar
